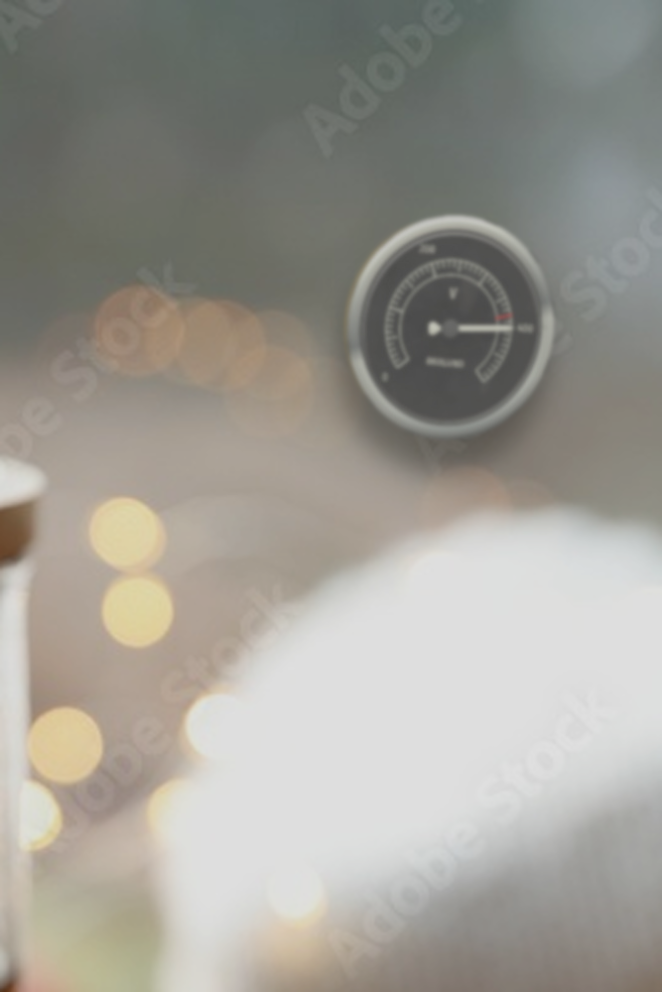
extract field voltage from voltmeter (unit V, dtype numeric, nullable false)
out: 400 V
